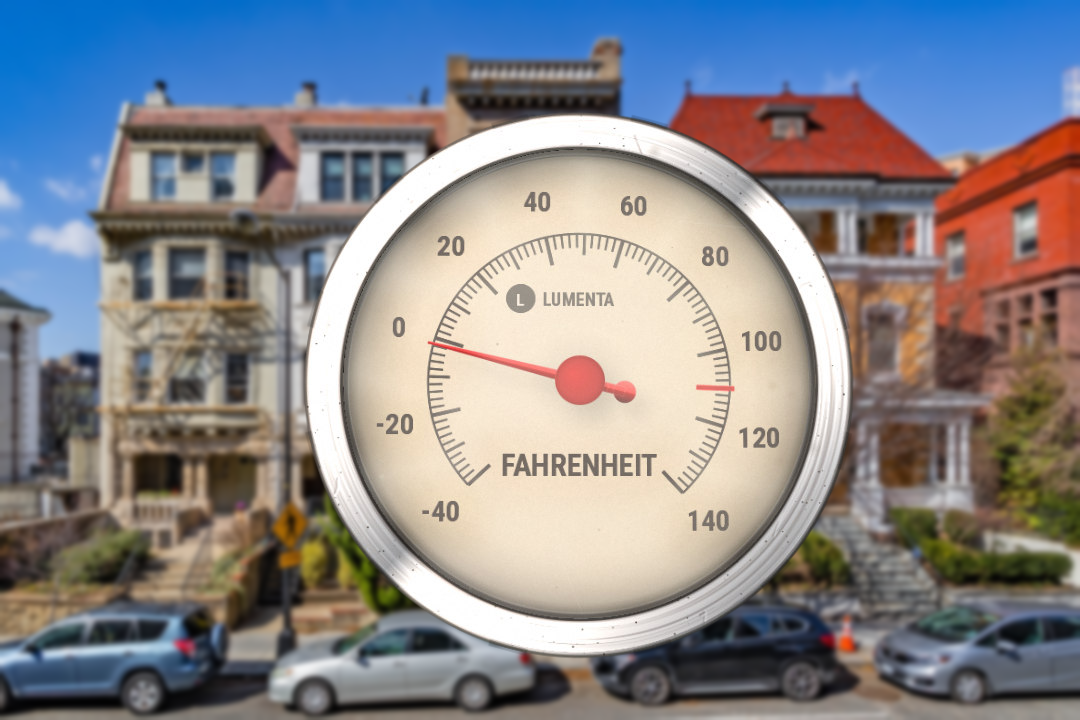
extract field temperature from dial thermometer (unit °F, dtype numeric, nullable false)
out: -2 °F
